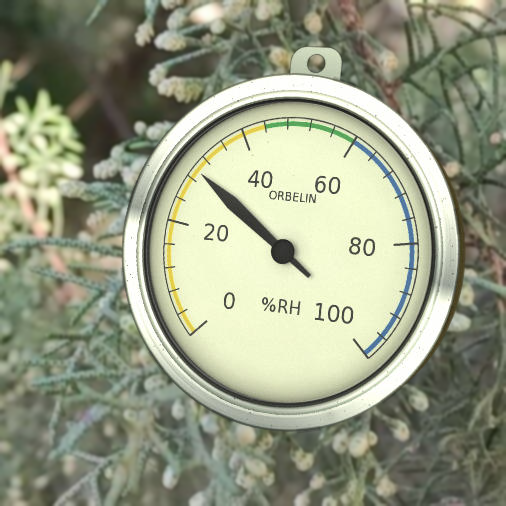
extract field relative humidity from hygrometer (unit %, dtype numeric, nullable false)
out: 30 %
